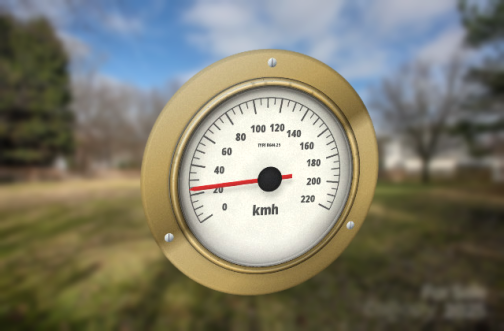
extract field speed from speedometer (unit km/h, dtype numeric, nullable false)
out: 25 km/h
